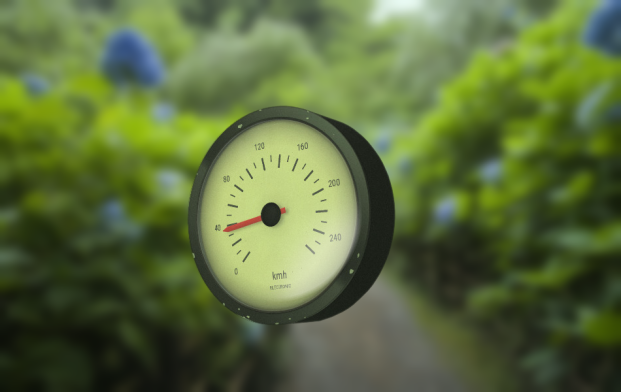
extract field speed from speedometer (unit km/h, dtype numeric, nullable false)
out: 35 km/h
